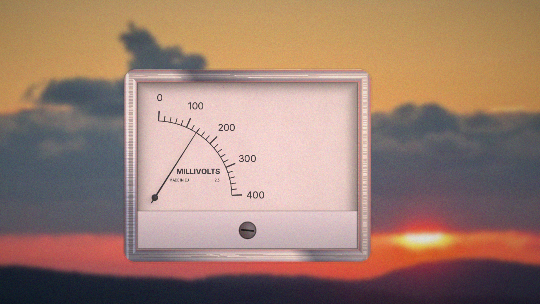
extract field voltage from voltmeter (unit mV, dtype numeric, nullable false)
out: 140 mV
